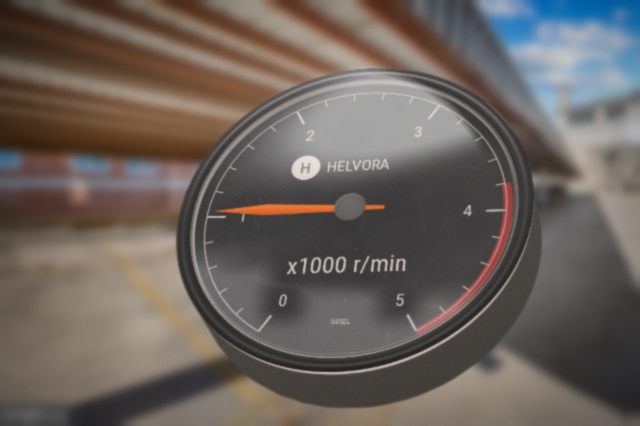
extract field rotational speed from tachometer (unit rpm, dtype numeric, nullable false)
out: 1000 rpm
